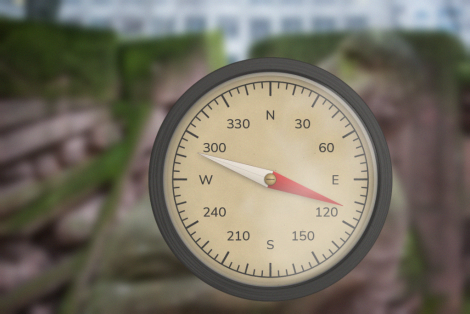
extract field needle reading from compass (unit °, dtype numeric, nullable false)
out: 110 °
